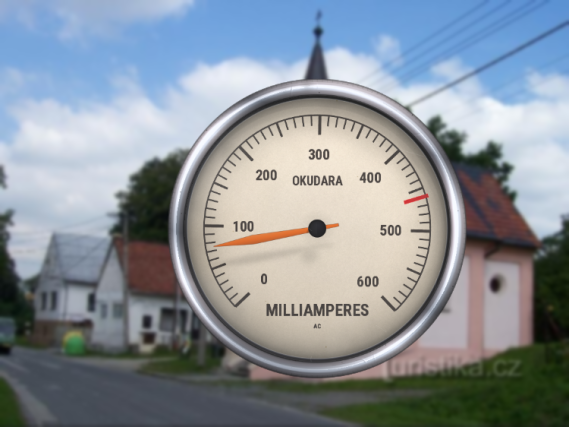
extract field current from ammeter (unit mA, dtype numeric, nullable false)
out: 75 mA
